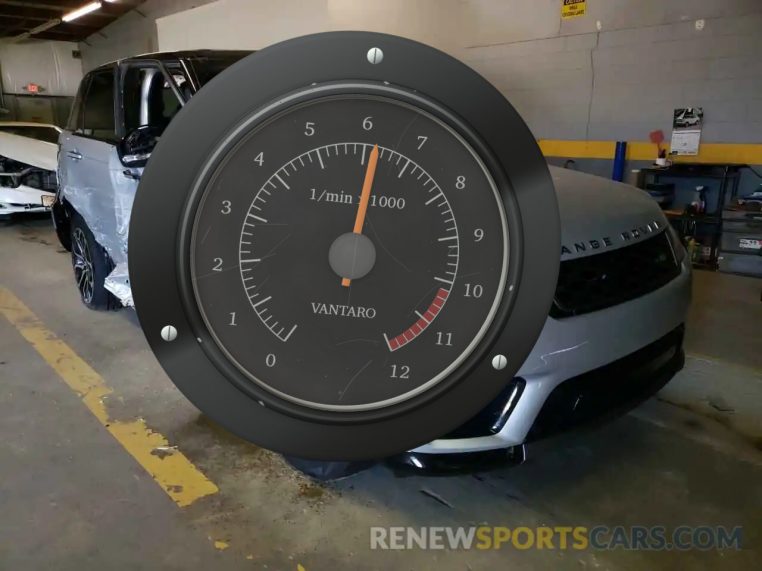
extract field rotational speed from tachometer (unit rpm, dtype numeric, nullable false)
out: 6200 rpm
